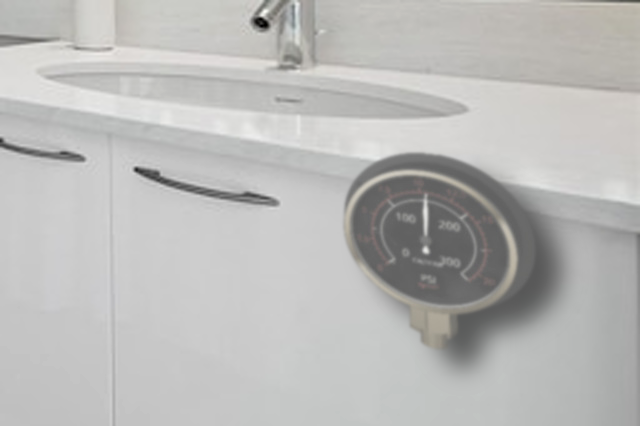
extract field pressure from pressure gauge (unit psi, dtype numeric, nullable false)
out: 150 psi
